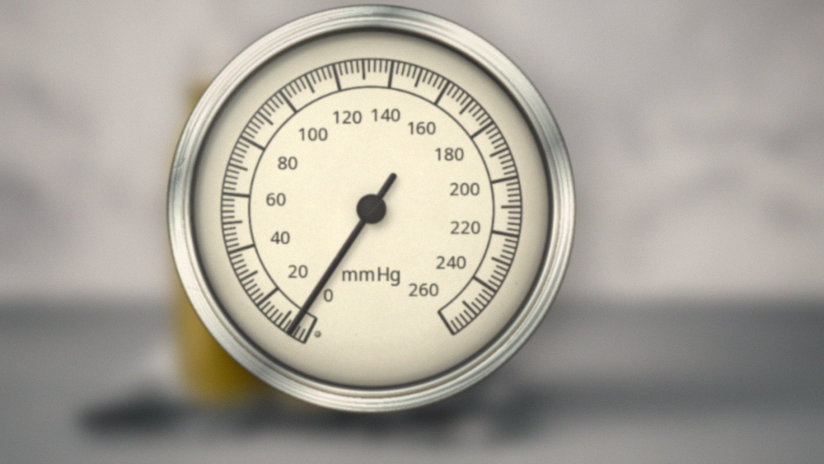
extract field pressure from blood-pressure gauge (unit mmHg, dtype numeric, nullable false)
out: 6 mmHg
